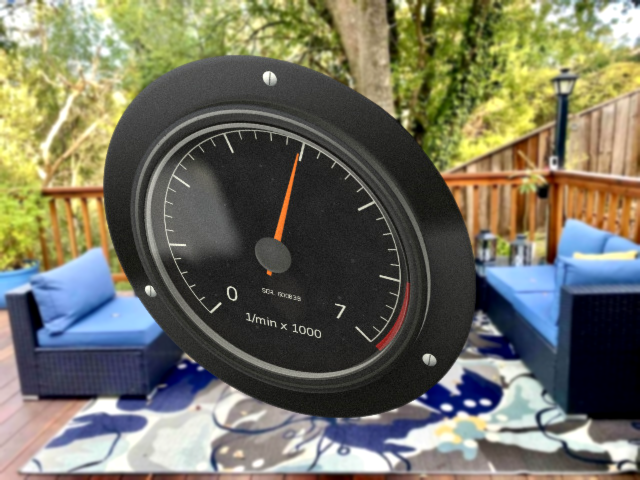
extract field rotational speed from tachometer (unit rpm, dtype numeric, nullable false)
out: 4000 rpm
